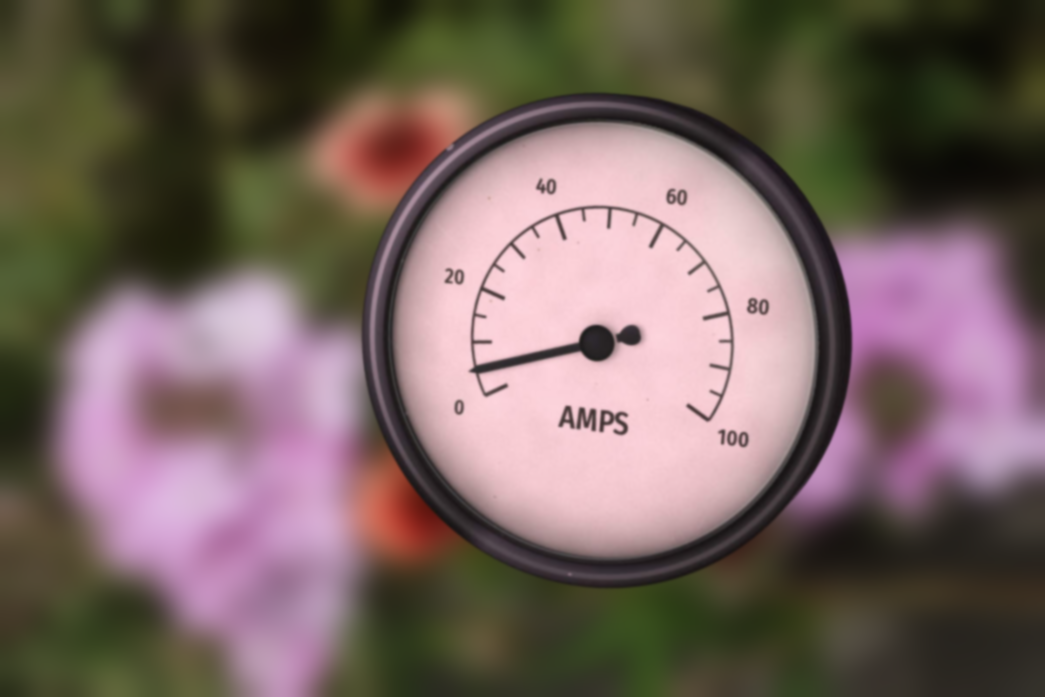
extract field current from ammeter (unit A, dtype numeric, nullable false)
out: 5 A
